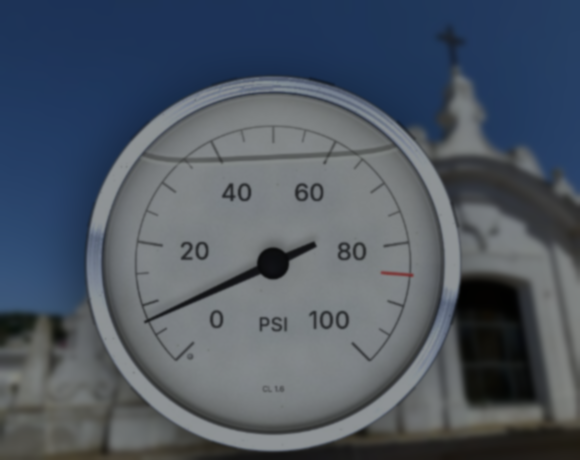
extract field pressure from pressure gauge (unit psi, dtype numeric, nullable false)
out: 7.5 psi
